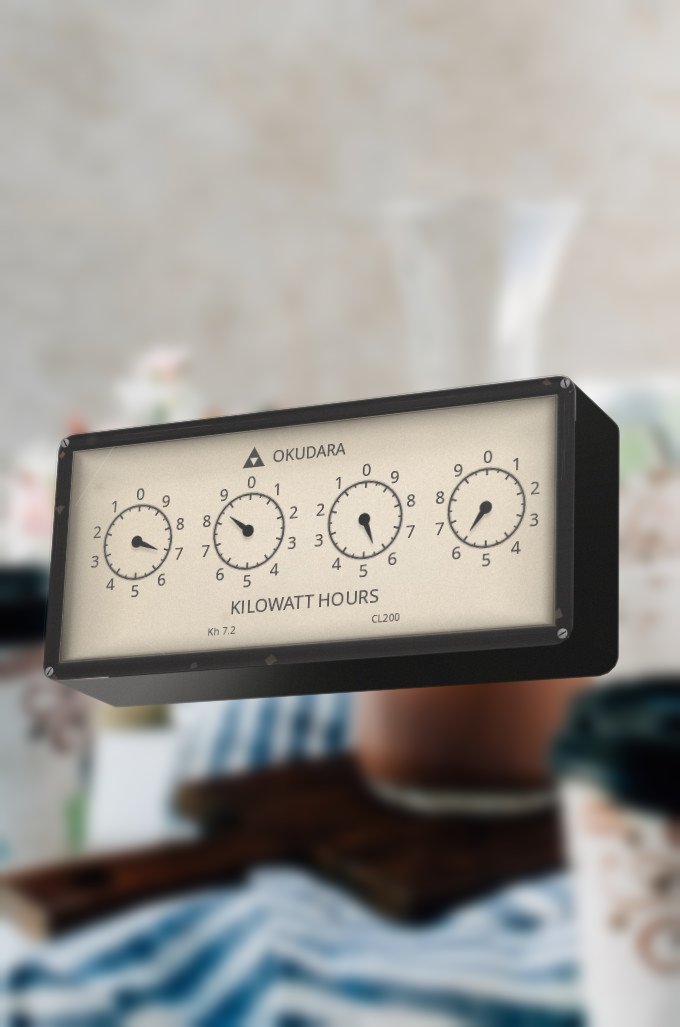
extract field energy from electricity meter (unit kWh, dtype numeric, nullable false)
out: 6856 kWh
